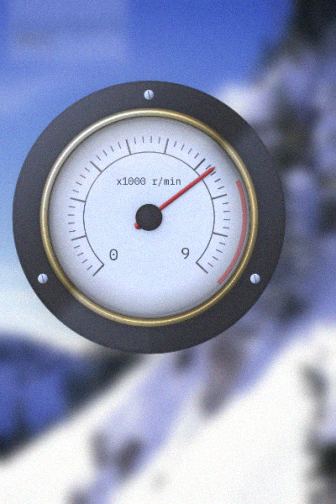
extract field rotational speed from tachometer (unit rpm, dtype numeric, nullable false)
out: 6300 rpm
